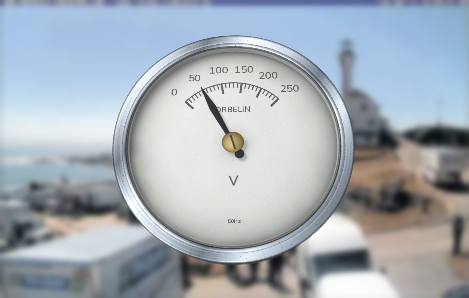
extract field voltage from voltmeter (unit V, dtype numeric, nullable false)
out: 50 V
